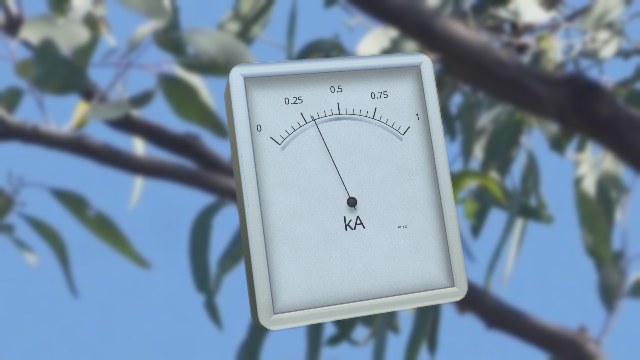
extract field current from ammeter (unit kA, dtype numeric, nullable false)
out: 0.3 kA
